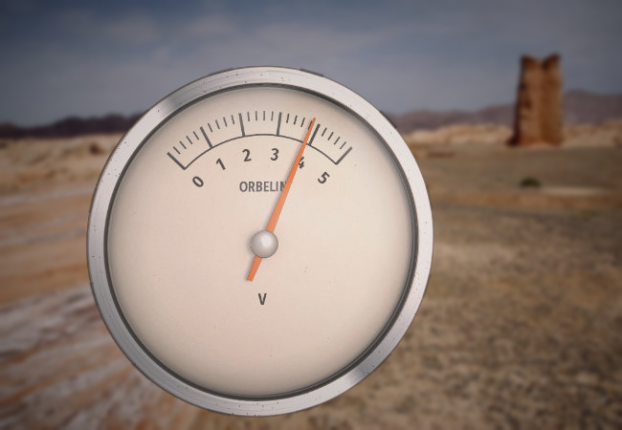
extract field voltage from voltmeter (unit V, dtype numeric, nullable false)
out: 3.8 V
